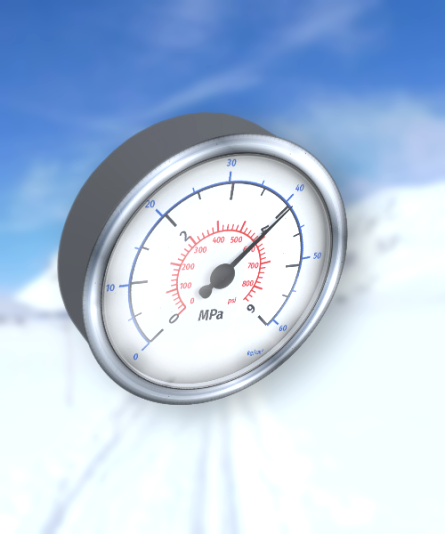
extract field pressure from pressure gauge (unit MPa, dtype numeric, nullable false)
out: 4 MPa
